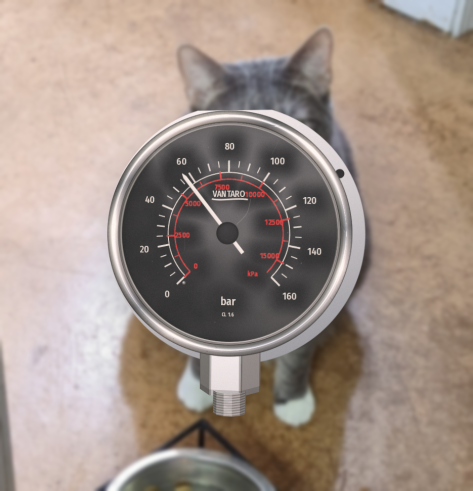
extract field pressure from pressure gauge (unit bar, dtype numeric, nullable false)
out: 57.5 bar
